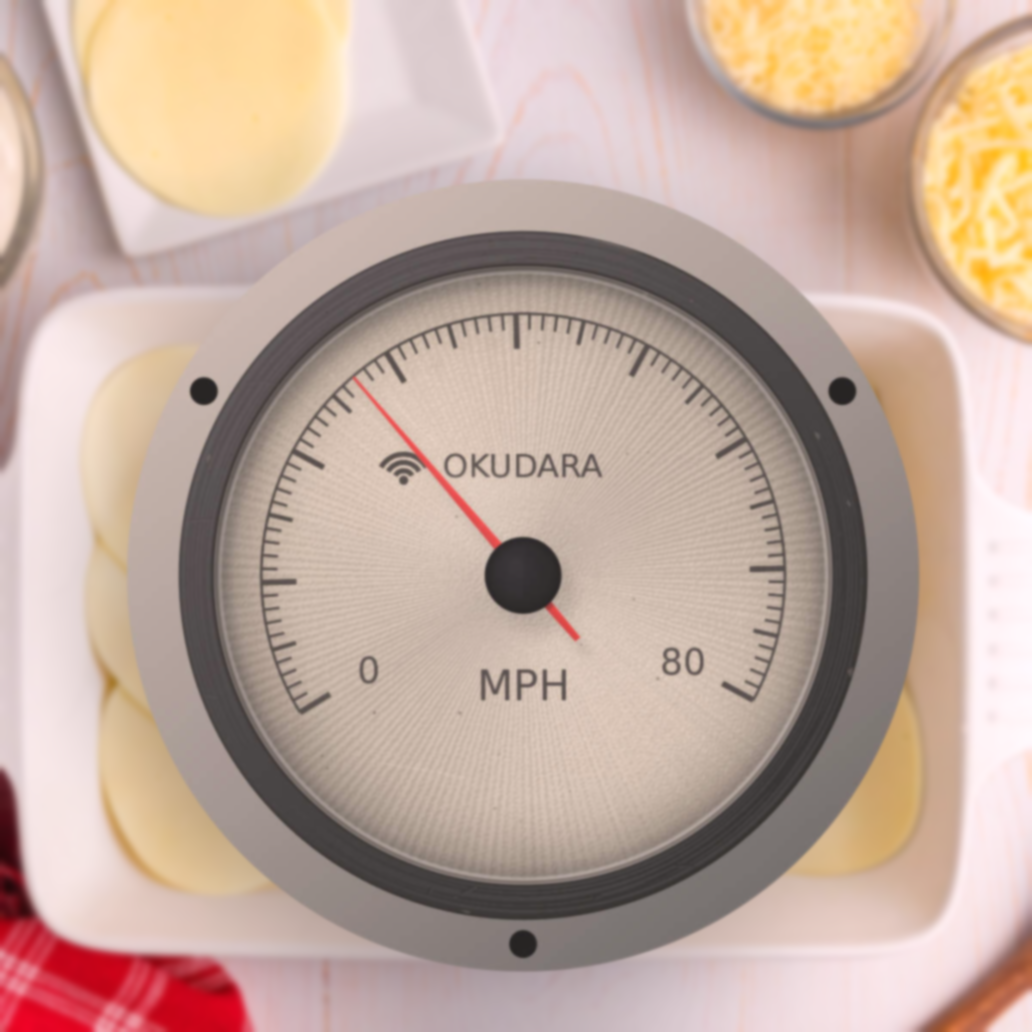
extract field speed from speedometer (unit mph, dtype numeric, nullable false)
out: 27 mph
